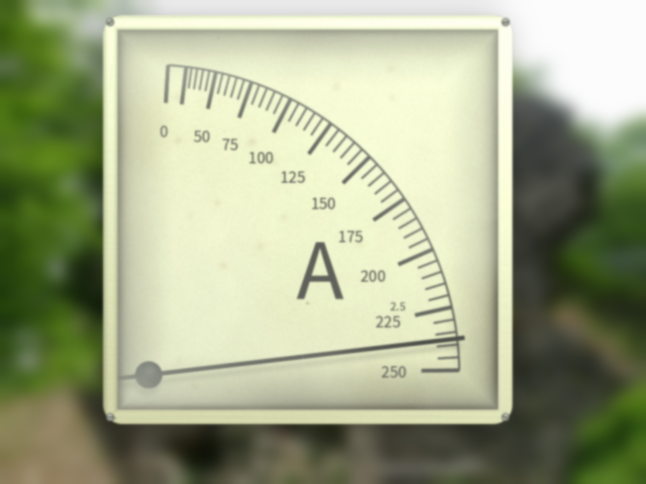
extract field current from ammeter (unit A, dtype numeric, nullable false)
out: 237.5 A
